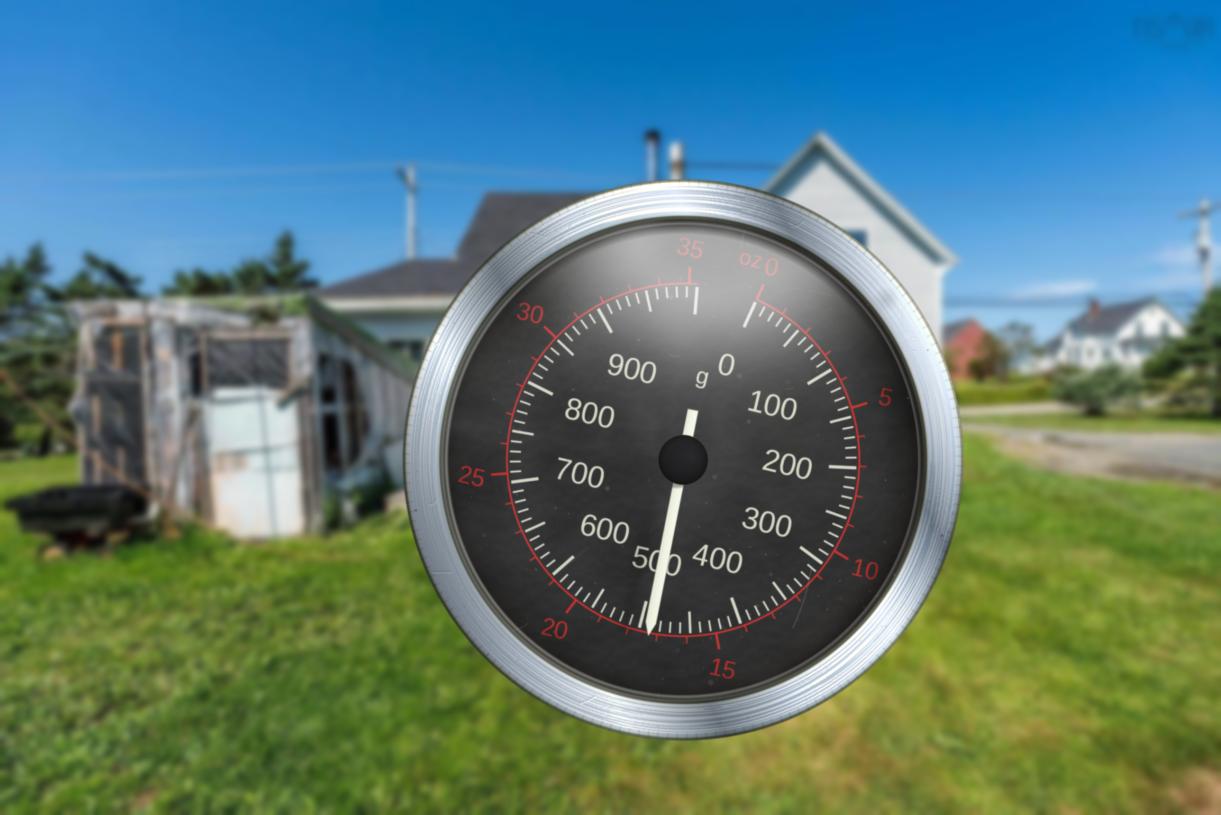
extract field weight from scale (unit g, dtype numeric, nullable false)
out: 490 g
